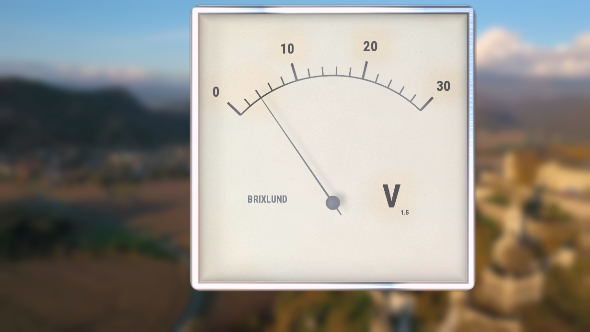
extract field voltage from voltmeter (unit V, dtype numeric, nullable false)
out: 4 V
